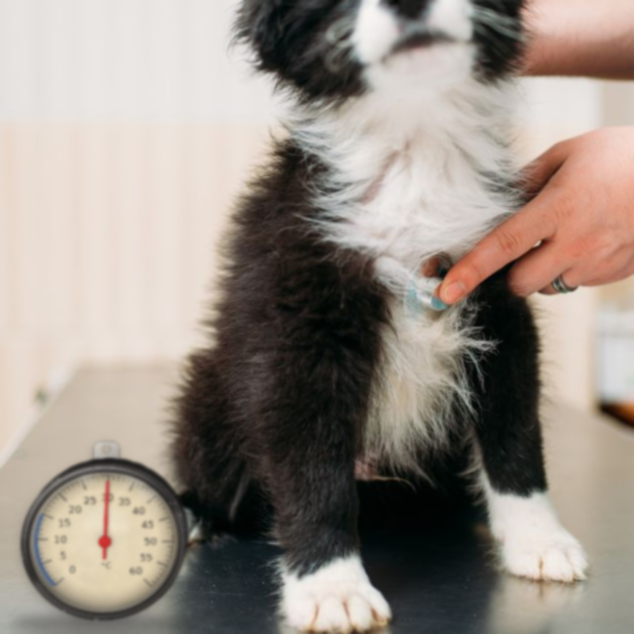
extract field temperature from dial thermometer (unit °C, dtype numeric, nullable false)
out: 30 °C
